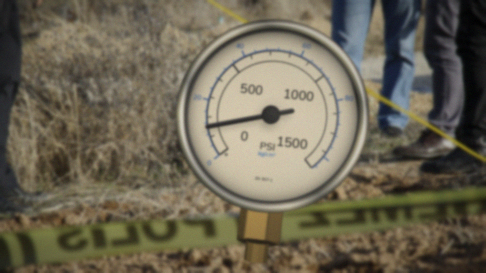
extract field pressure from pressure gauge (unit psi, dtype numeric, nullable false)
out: 150 psi
